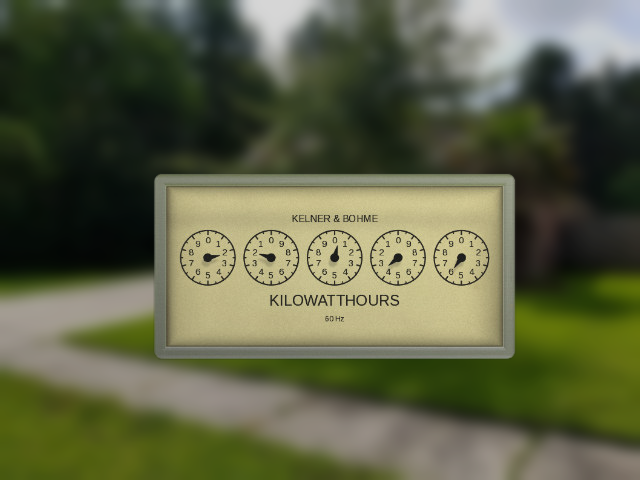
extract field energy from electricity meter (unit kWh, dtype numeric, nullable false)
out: 22036 kWh
